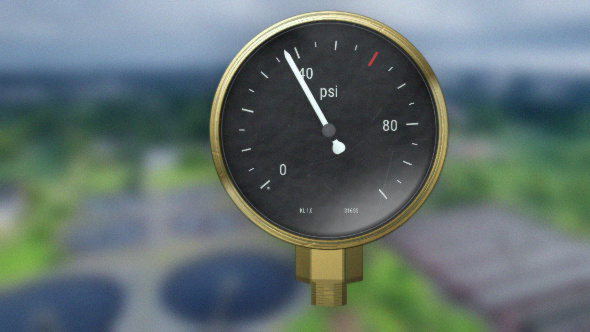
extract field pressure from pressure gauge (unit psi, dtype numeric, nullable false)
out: 37.5 psi
